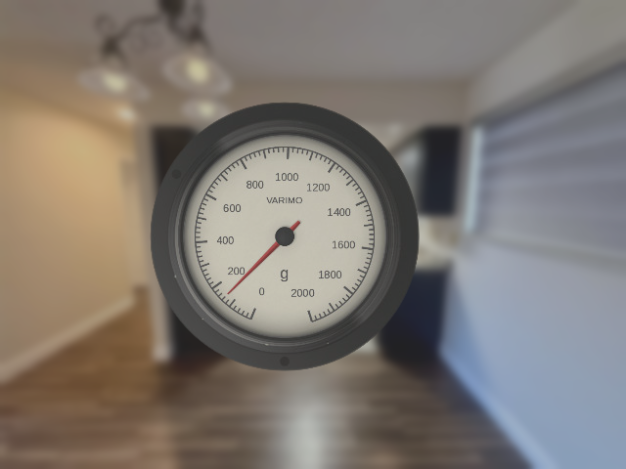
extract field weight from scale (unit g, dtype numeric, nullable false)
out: 140 g
